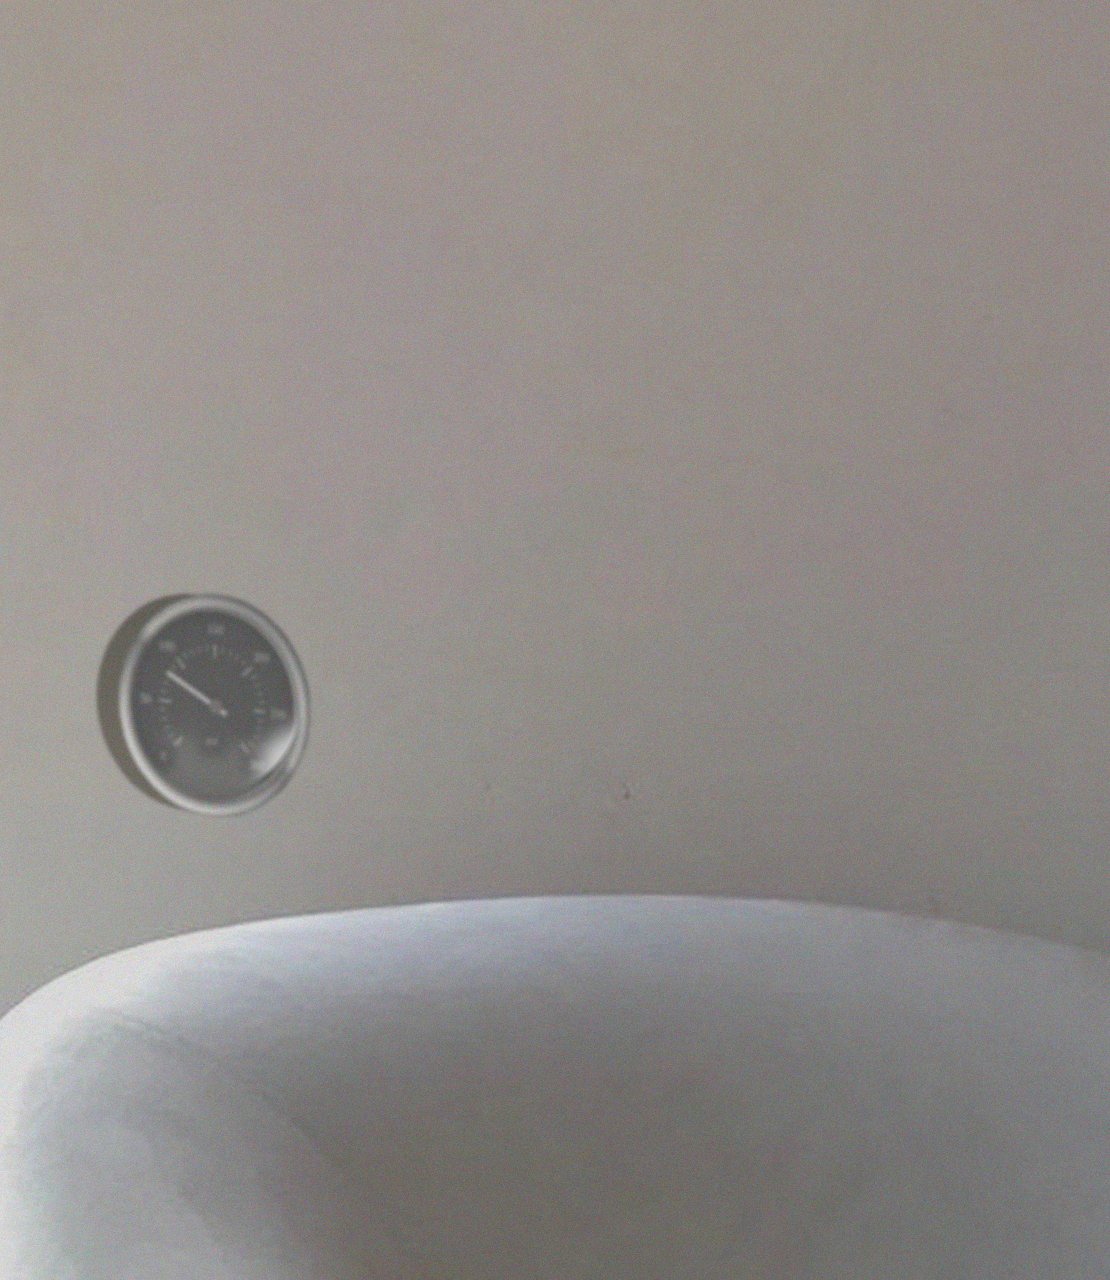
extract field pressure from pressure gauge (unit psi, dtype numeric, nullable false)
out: 80 psi
